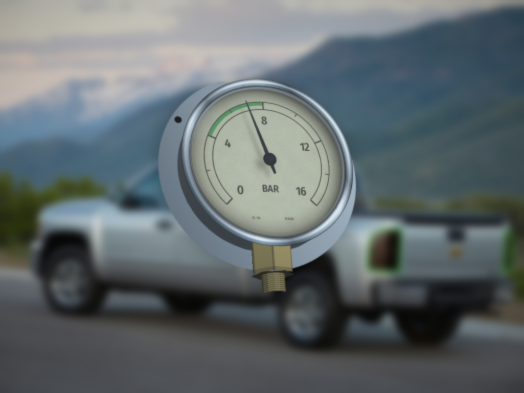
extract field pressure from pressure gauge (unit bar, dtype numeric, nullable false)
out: 7 bar
